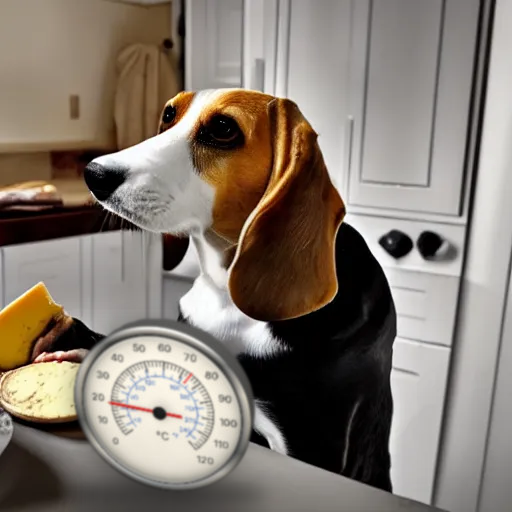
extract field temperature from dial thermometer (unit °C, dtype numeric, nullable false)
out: 20 °C
